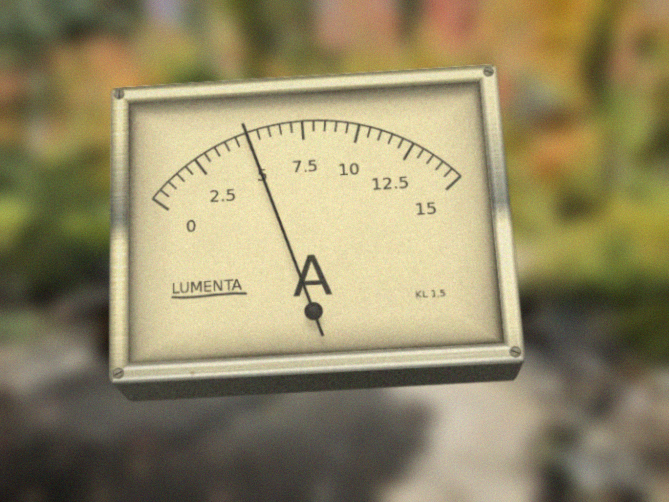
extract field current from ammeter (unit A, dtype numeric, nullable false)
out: 5 A
